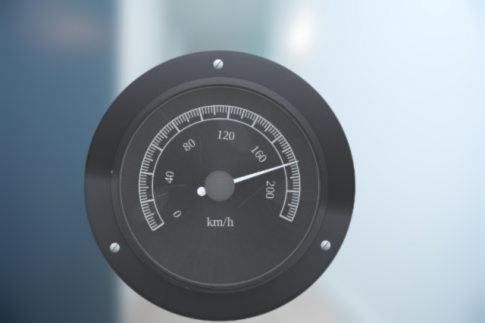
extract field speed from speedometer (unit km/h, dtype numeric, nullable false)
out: 180 km/h
